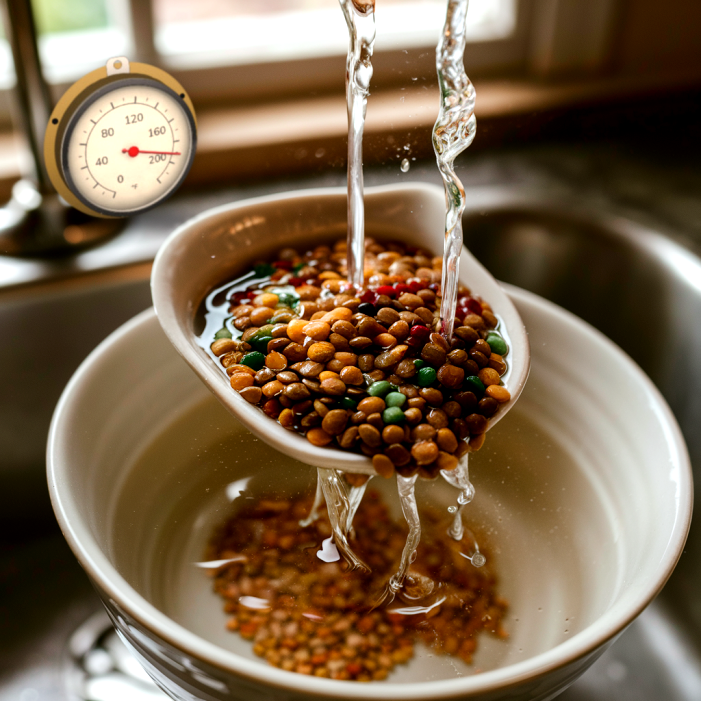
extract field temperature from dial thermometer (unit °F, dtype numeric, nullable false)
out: 190 °F
